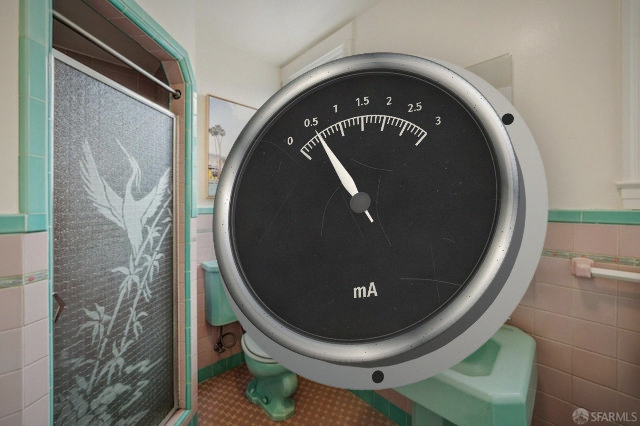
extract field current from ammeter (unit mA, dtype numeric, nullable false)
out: 0.5 mA
